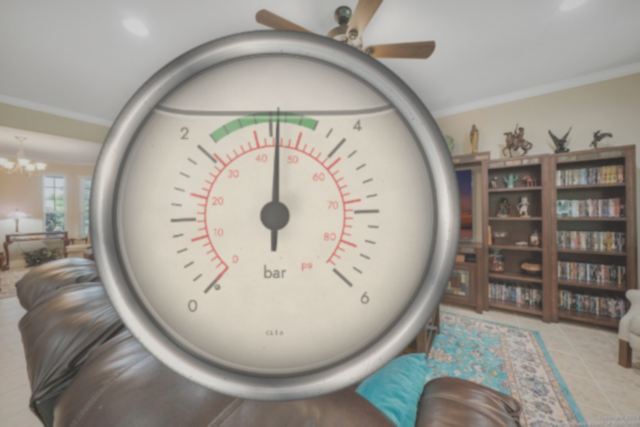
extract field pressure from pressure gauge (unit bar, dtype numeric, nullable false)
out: 3.1 bar
